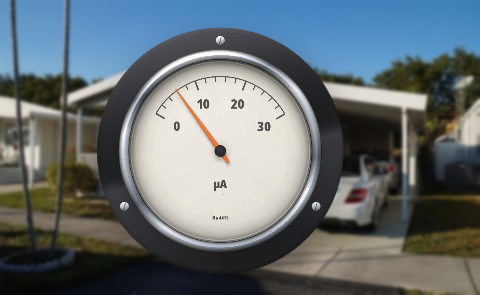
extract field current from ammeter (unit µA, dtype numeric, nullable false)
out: 6 µA
